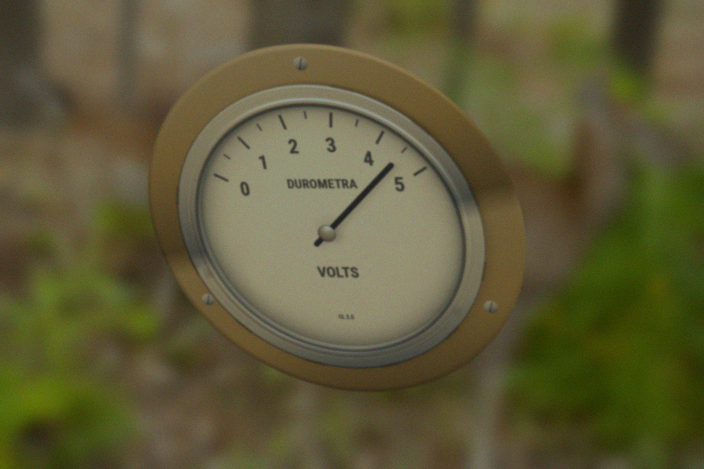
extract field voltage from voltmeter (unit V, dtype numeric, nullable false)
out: 4.5 V
